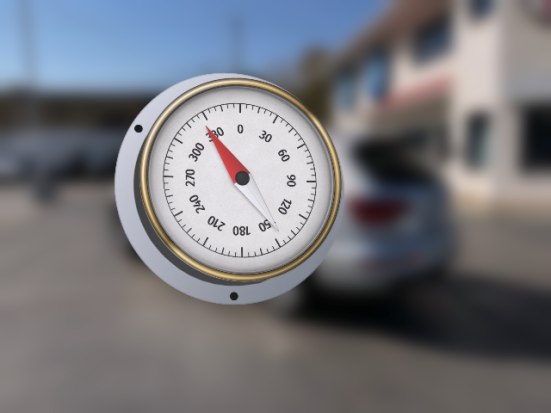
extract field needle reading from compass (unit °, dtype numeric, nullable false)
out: 325 °
